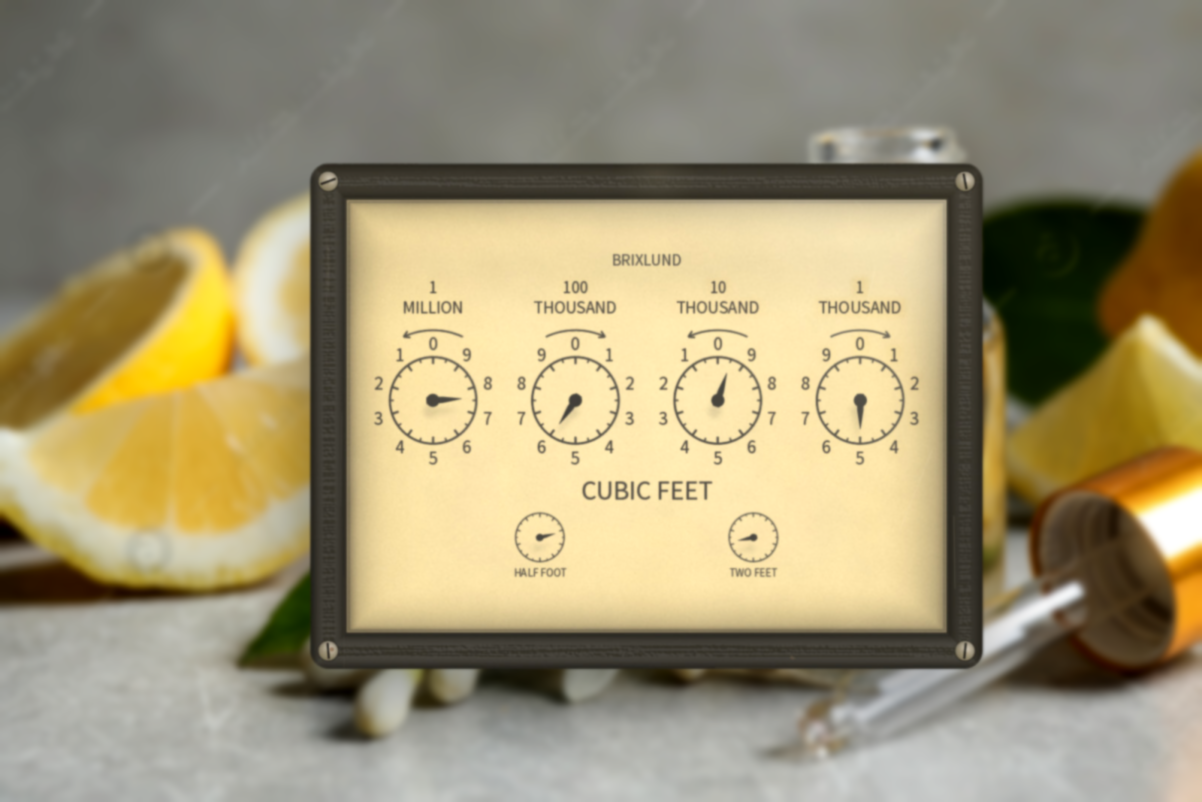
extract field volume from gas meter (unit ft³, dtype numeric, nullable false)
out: 759500 ft³
